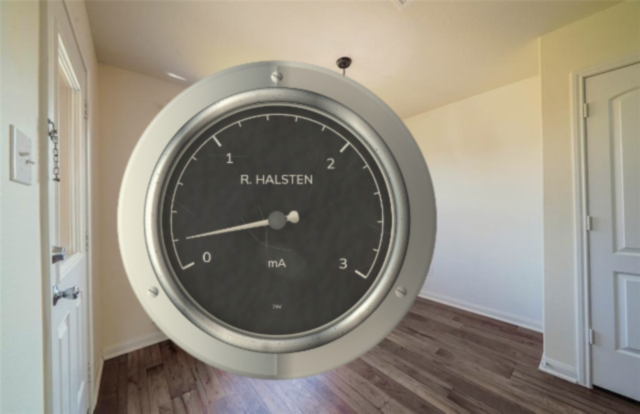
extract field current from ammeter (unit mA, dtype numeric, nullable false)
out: 0.2 mA
